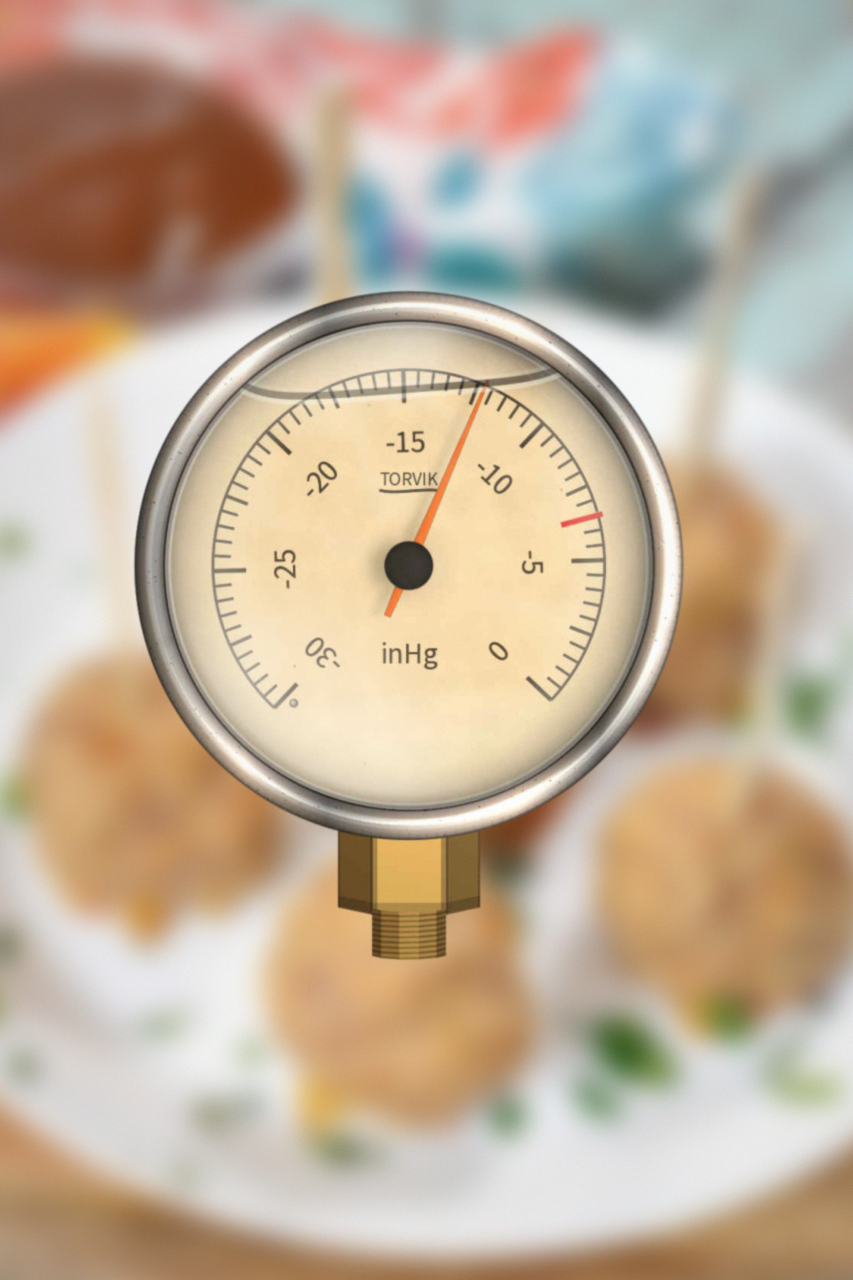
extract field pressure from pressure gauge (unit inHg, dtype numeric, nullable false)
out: -12.25 inHg
